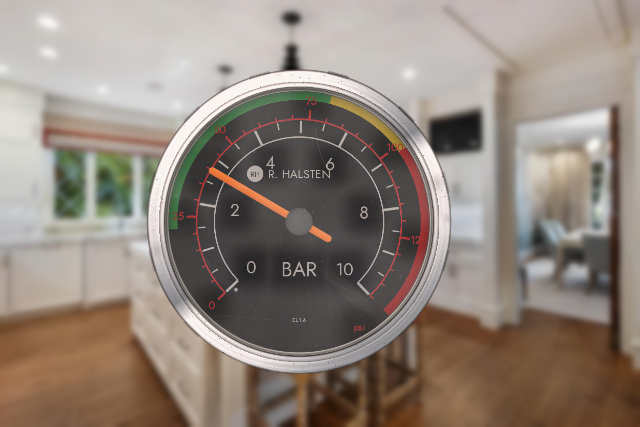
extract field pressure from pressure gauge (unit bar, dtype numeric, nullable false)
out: 2.75 bar
